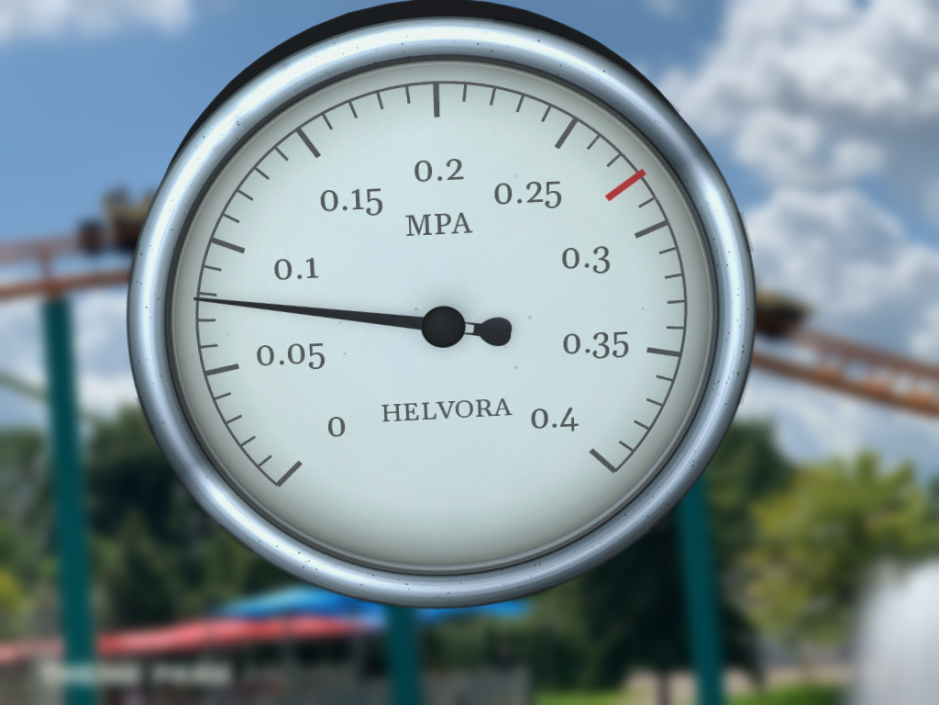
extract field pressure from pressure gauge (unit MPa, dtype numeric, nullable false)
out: 0.08 MPa
